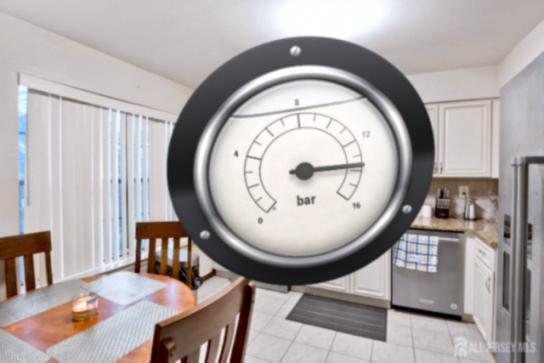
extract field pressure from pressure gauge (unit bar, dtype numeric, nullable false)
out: 13.5 bar
